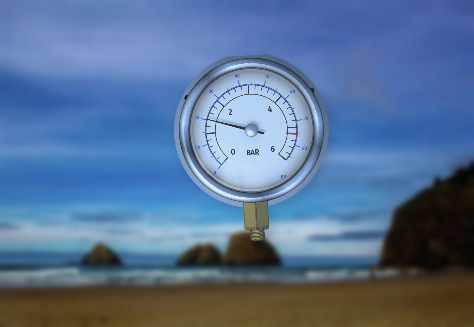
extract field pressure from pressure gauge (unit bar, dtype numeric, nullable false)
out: 1.4 bar
